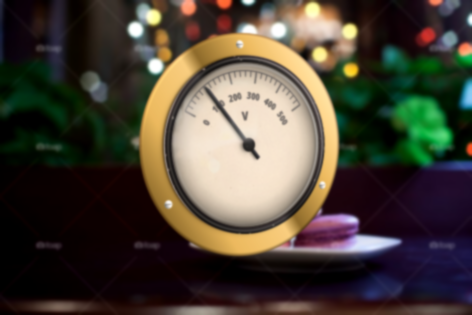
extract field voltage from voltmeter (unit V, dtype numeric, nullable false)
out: 100 V
